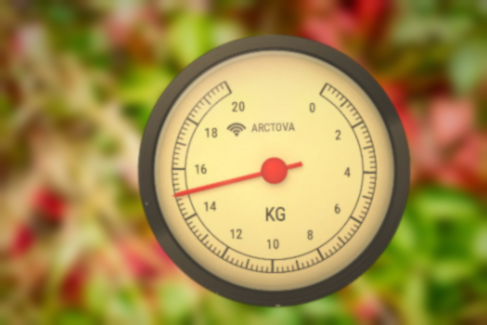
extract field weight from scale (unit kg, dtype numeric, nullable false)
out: 15 kg
